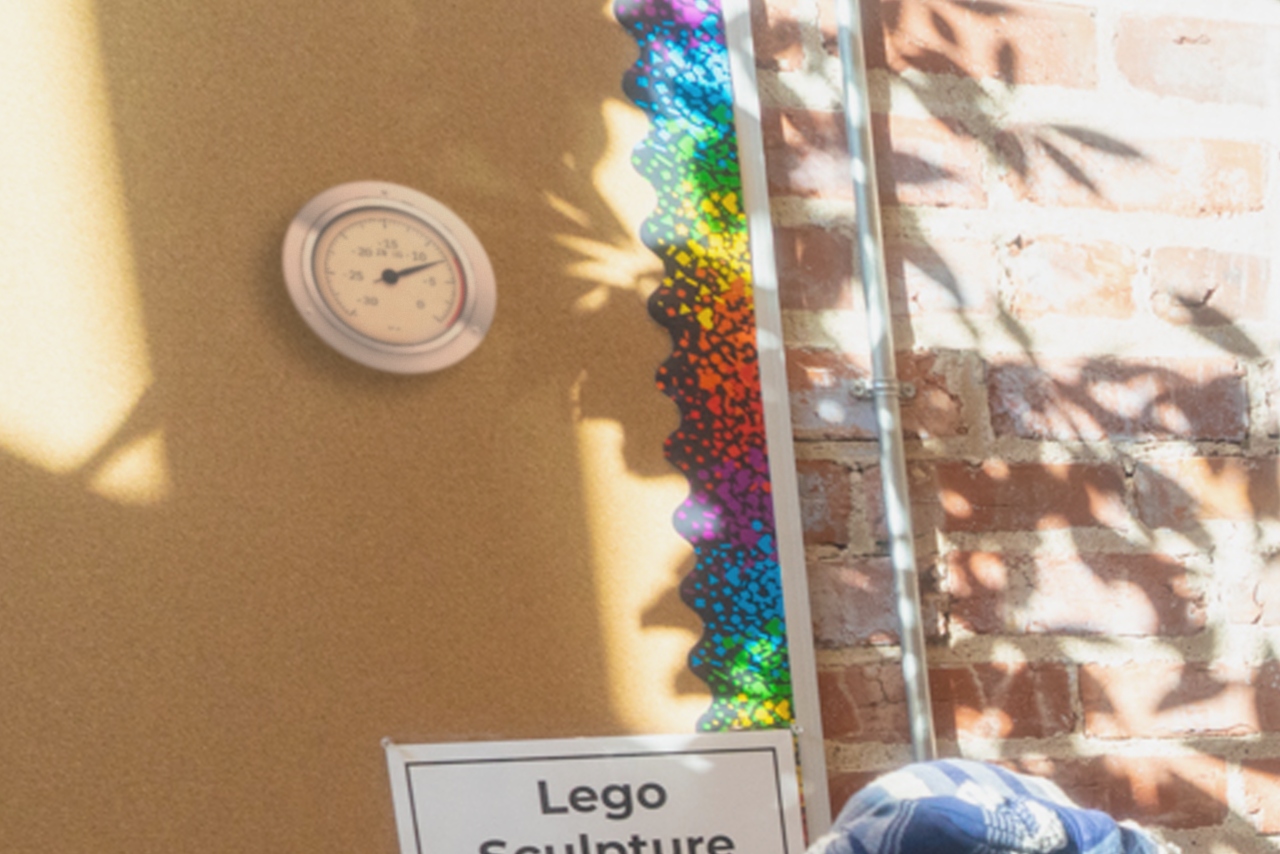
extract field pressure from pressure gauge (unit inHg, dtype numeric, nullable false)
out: -7.5 inHg
